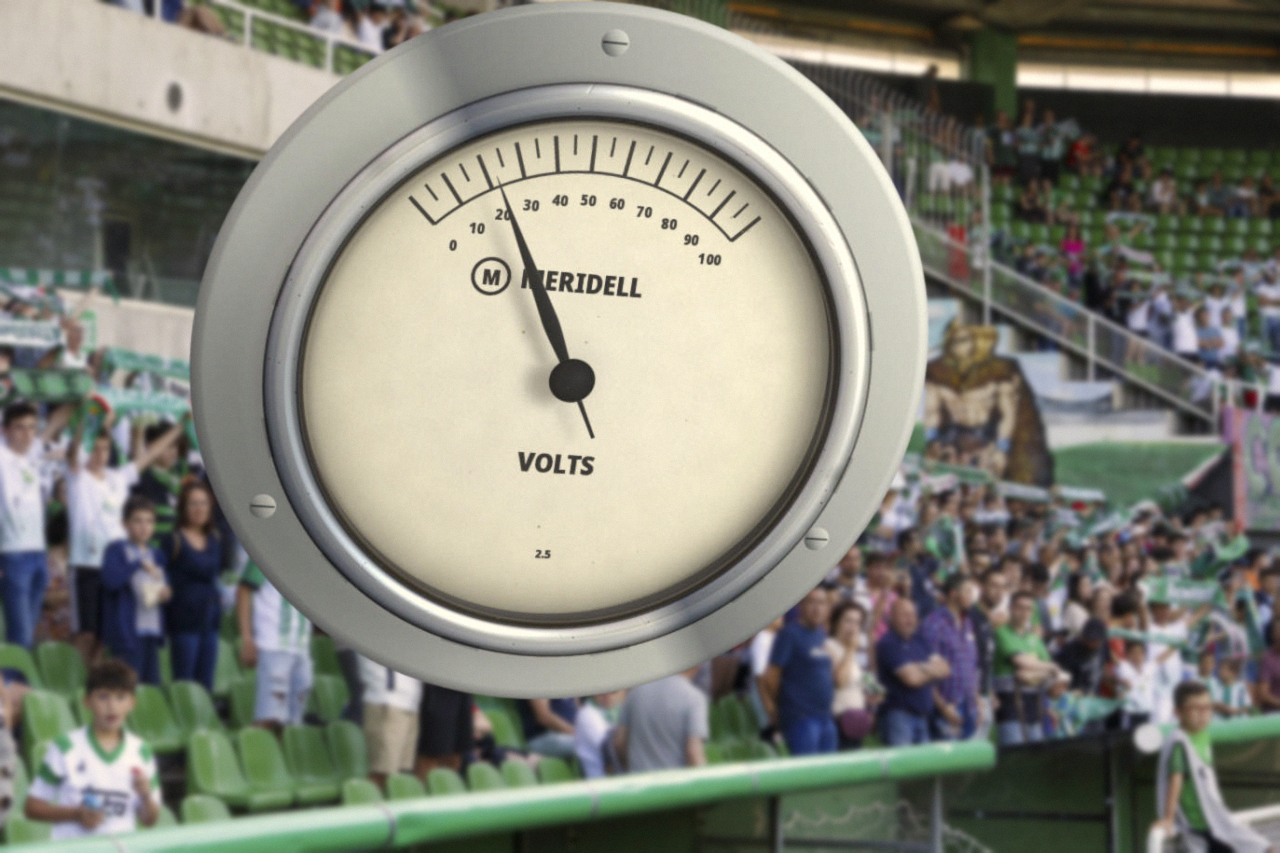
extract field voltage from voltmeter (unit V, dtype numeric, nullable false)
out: 22.5 V
